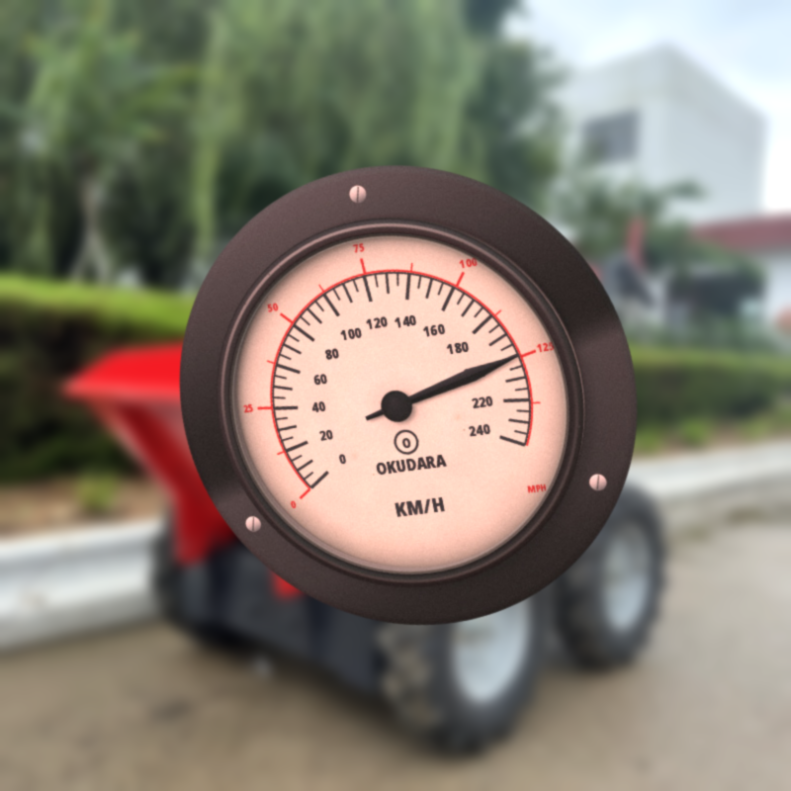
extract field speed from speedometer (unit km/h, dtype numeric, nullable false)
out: 200 km/h
